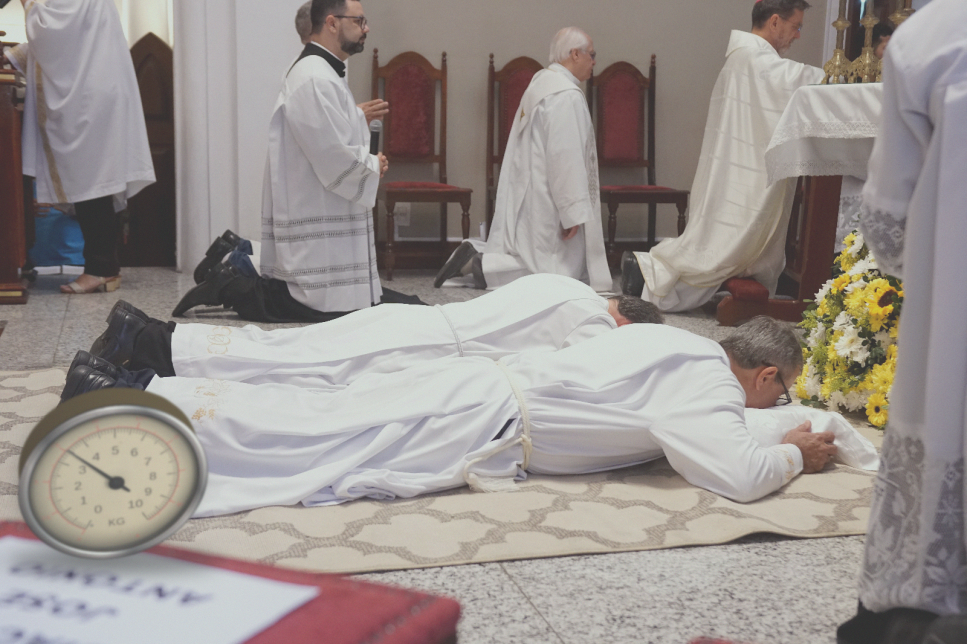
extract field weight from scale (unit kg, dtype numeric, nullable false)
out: 3.5 kg
